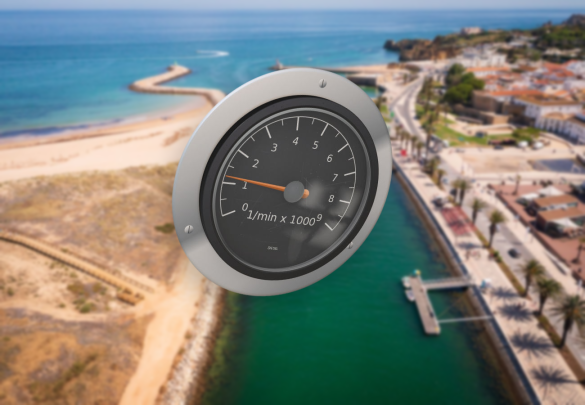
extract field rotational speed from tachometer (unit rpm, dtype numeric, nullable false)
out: 1250 rpm
